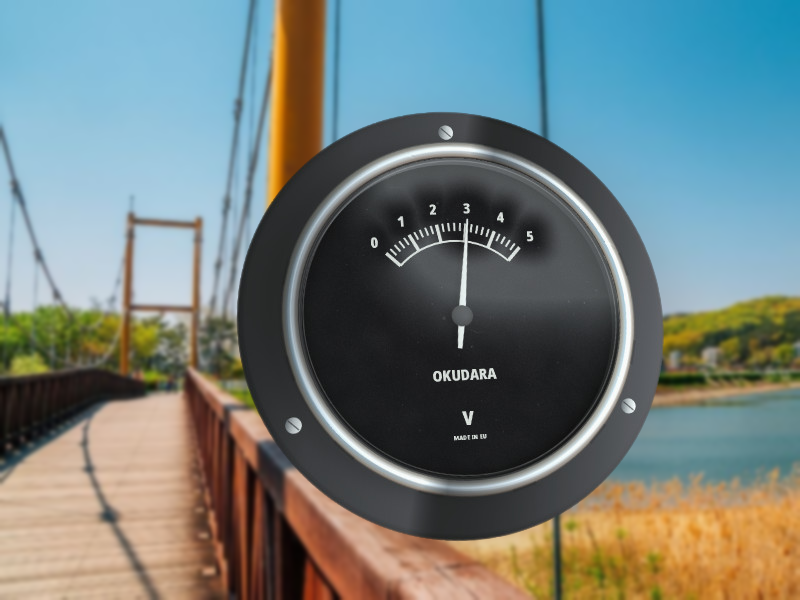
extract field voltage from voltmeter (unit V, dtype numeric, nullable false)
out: 3 V
